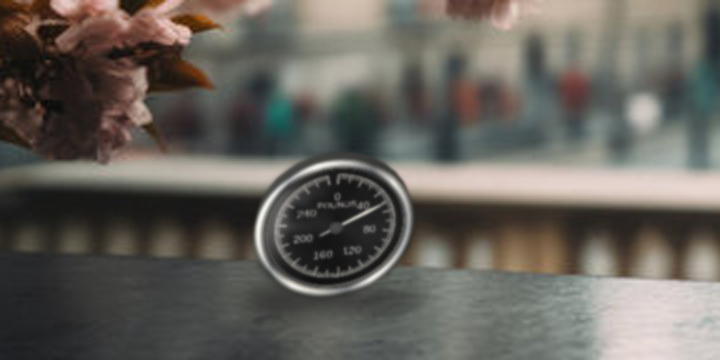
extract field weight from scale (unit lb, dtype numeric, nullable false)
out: 50 lb
